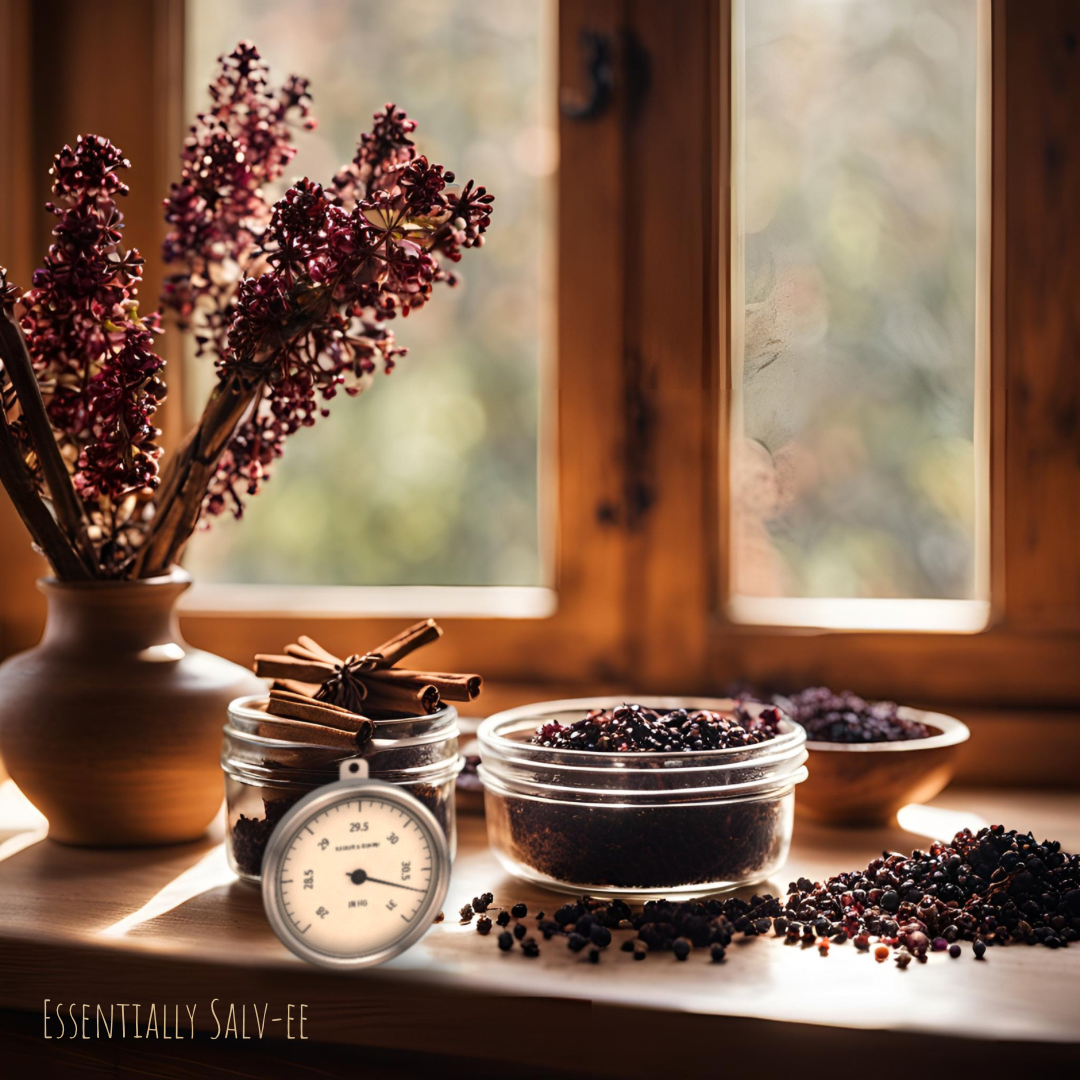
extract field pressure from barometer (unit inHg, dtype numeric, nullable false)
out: 30.7 inHg
